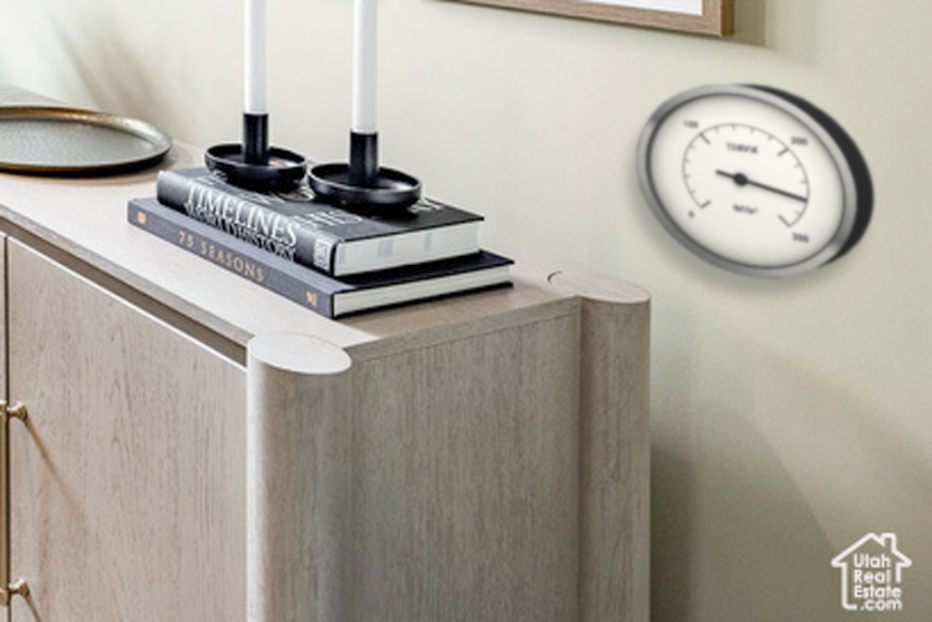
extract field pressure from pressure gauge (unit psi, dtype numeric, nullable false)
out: 260 psi
